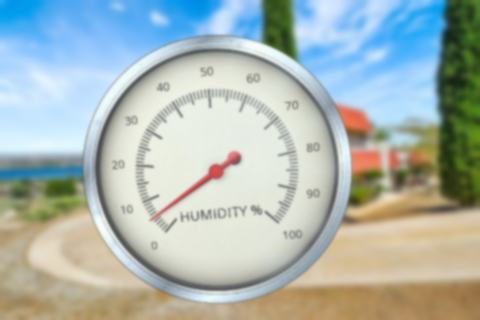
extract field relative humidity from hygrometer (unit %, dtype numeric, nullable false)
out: 5 %
